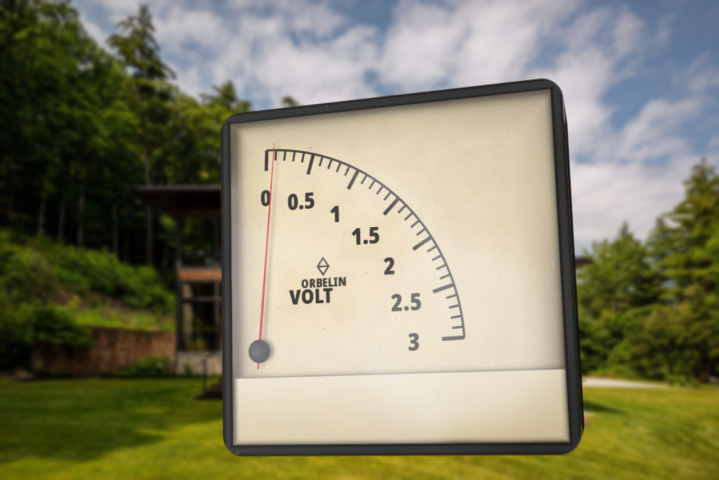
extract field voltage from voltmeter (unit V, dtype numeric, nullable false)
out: 0.1 V
